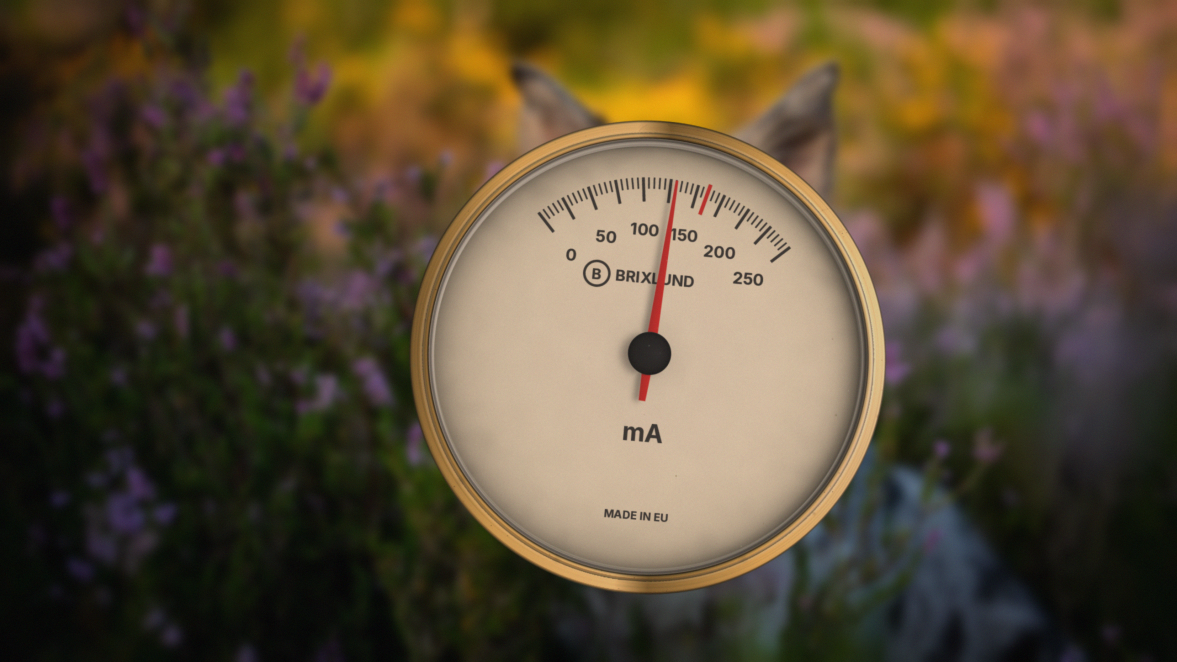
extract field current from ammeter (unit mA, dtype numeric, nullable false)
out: 130 mA
